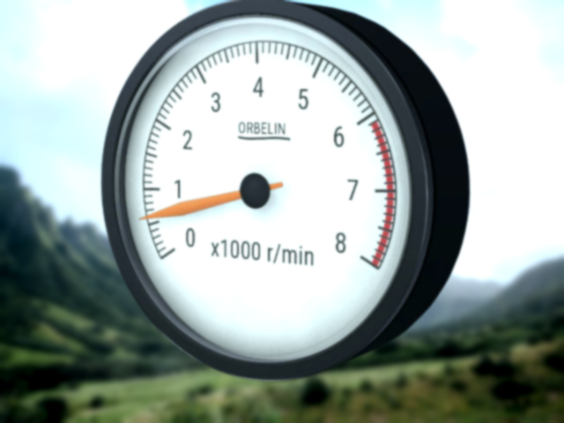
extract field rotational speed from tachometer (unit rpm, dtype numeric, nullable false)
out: 600 rpm
